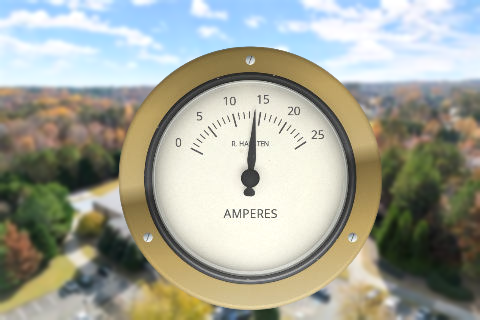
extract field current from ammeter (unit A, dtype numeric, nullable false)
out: 14 A
